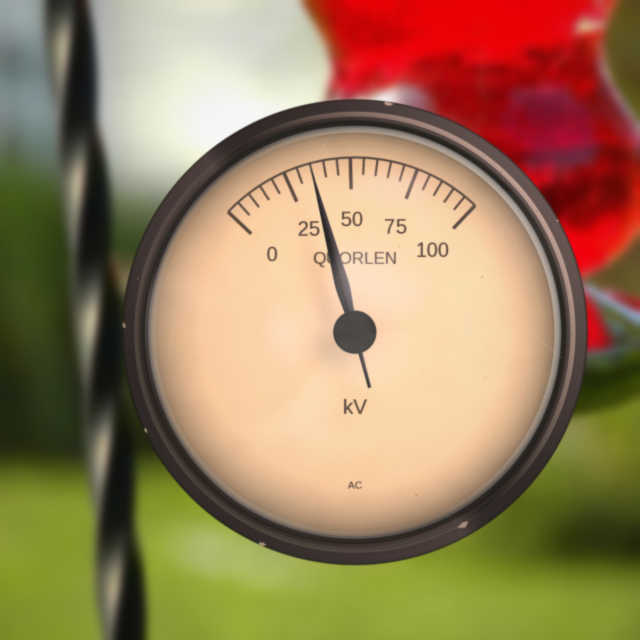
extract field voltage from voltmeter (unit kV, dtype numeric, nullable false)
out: 35 kV
